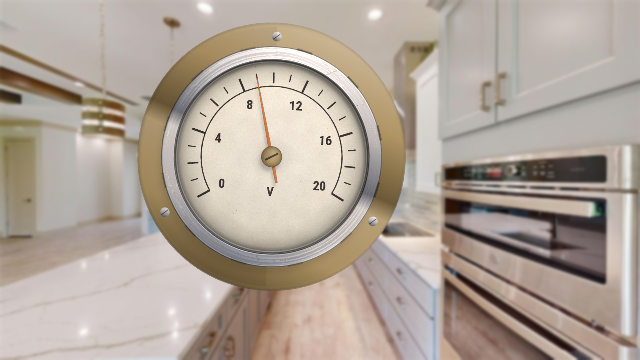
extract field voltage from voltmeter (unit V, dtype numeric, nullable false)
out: 9 V
